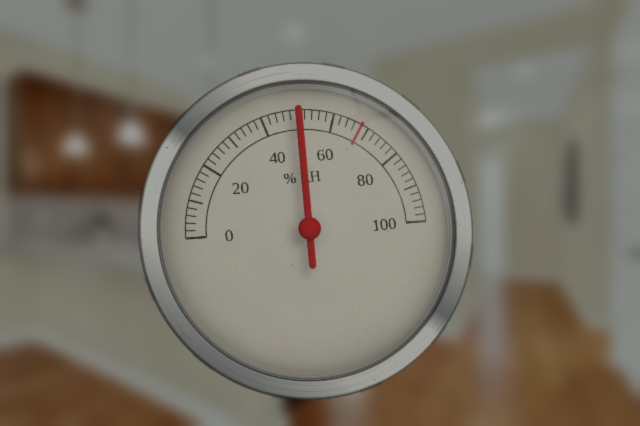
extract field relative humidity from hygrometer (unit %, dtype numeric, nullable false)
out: 50 %
